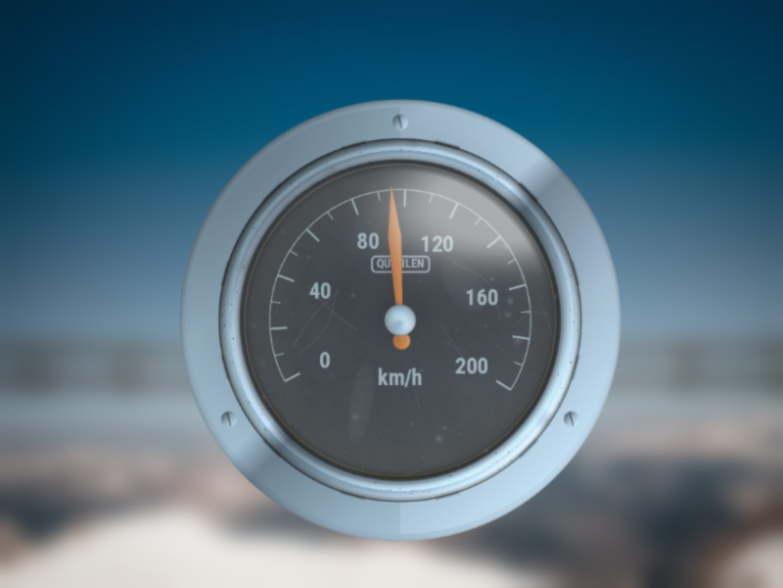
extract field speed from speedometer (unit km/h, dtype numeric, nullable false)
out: 95 km/h
